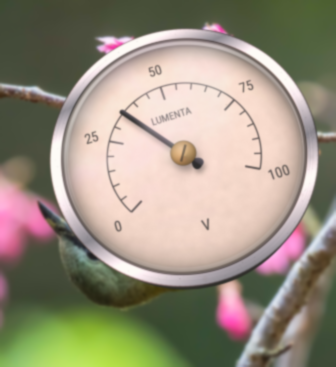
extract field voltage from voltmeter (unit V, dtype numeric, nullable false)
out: 35 V
